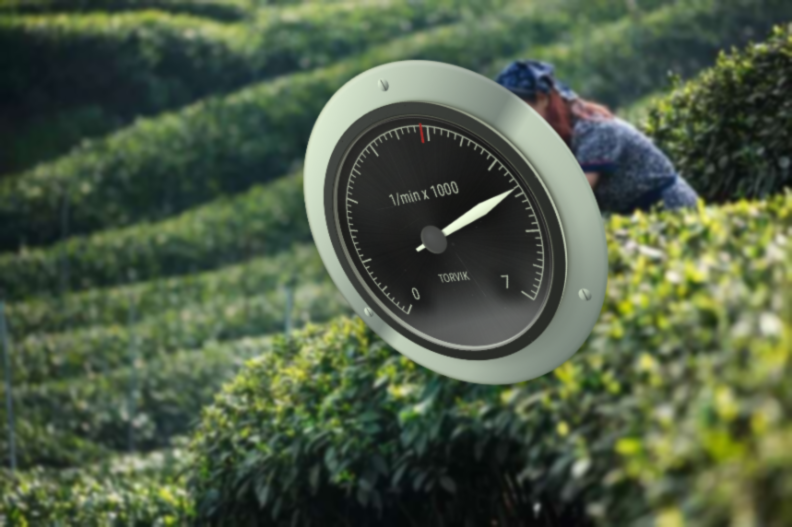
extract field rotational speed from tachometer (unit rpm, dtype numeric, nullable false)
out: 5400 rpm
